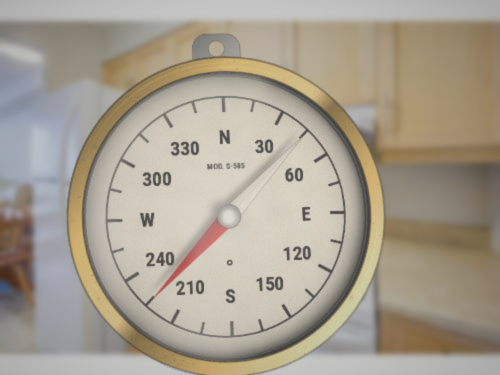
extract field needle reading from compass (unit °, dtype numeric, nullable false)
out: 225 °
